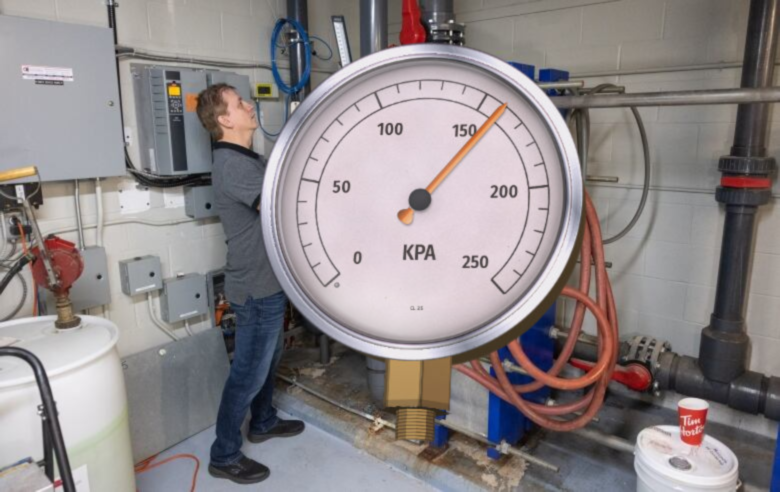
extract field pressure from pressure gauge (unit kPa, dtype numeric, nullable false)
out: 160 kPa
